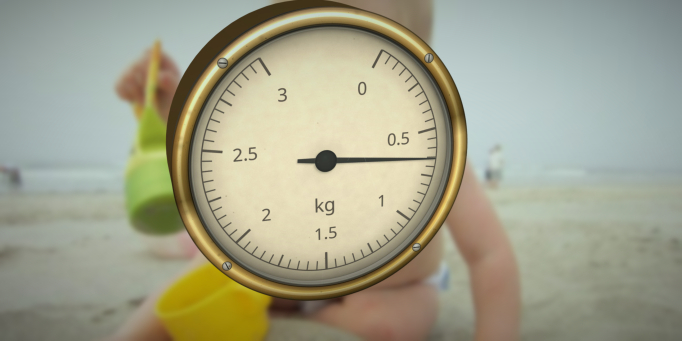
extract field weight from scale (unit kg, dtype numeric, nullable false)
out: 0.65 kg
